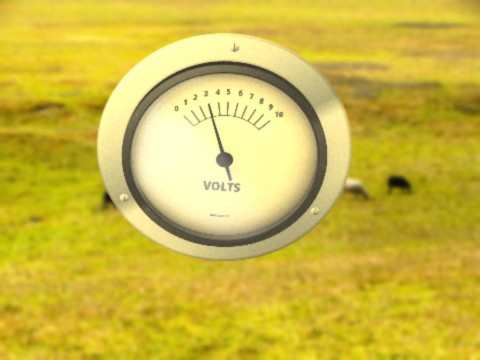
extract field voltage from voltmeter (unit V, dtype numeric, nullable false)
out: 3 V
